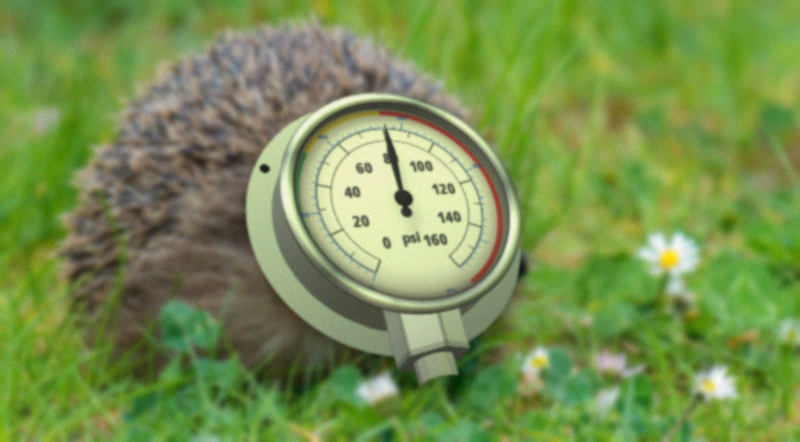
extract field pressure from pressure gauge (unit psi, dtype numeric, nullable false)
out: 80 psi
